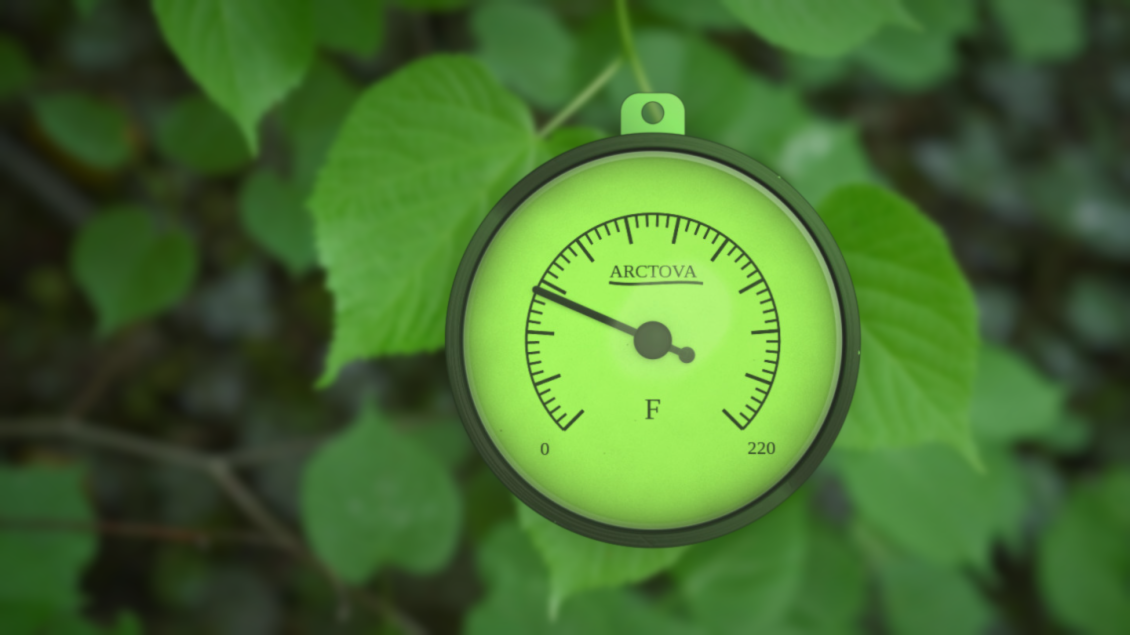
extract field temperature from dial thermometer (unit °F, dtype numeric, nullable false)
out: 56 °F
